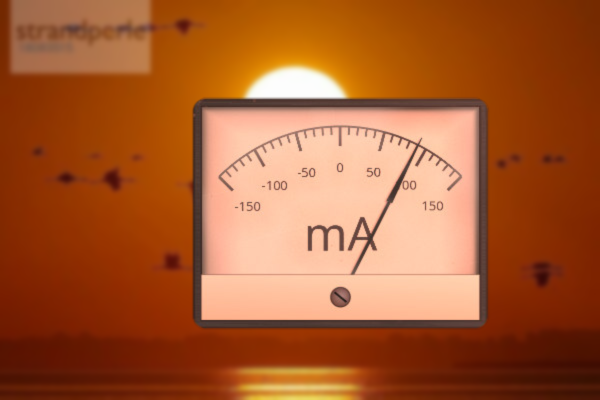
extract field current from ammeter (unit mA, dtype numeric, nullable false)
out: 90 mA
